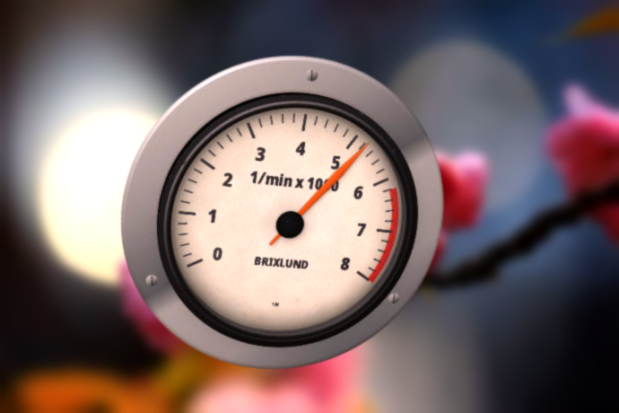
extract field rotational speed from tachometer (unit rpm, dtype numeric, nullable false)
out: 5200 rpm
